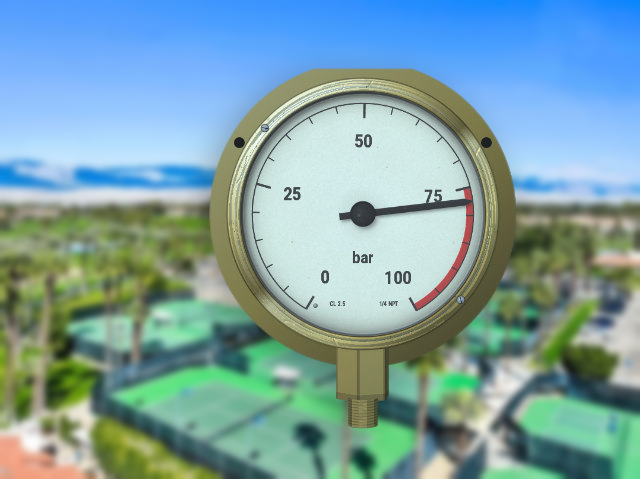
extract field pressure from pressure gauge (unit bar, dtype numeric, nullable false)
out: 77.5 bar
